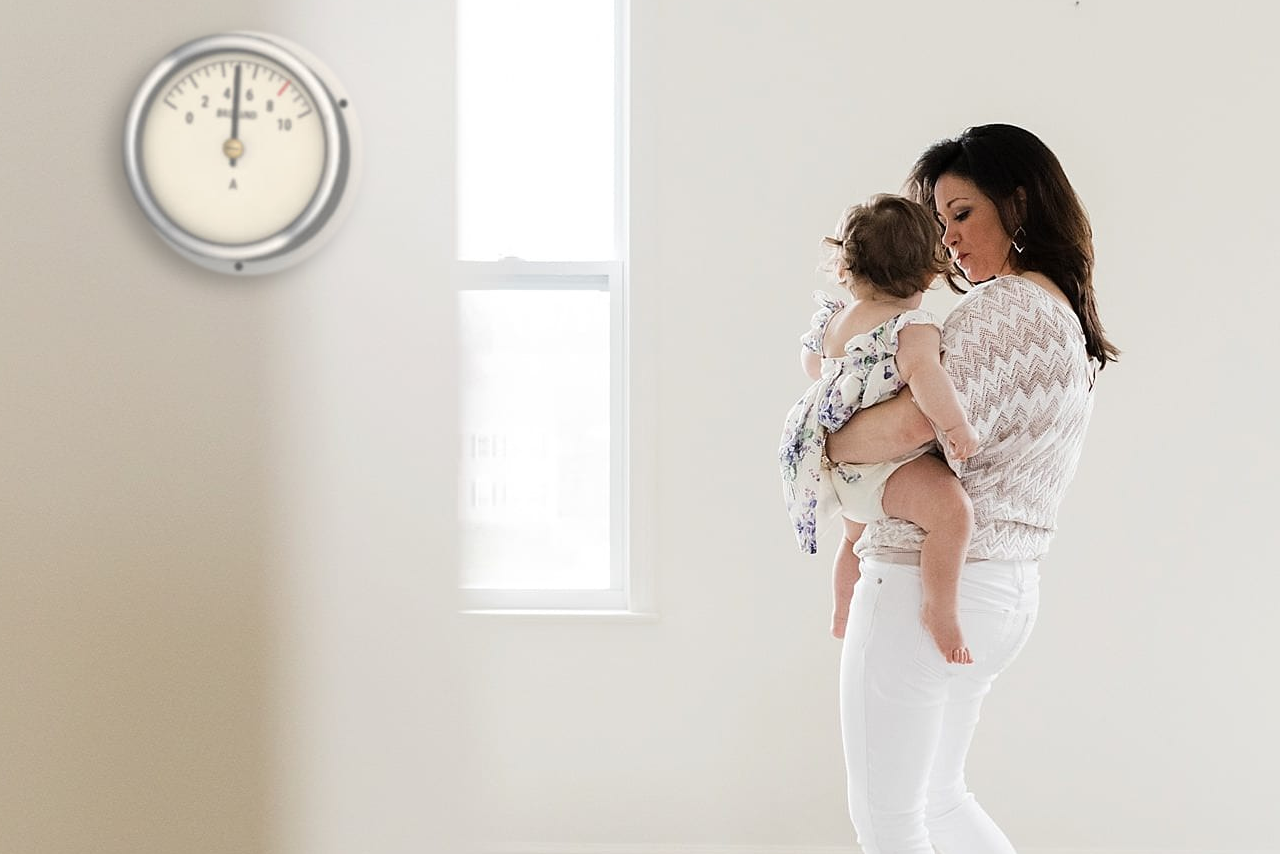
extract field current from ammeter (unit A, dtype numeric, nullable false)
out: 5 A
